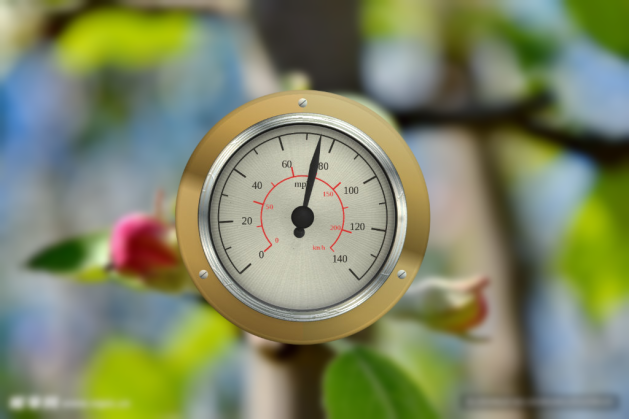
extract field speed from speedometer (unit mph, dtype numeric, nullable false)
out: 75 mph
